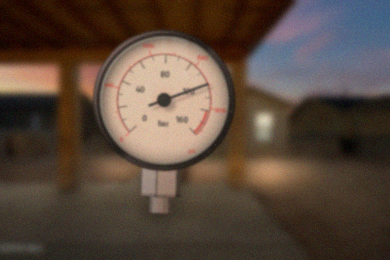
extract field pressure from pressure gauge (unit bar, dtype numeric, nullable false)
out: 120 bar
